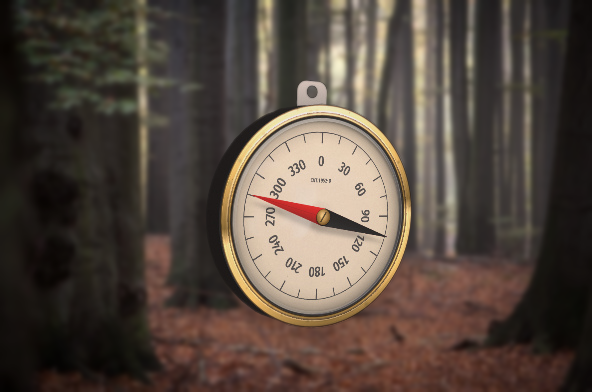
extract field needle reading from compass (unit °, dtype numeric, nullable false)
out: 285 °
